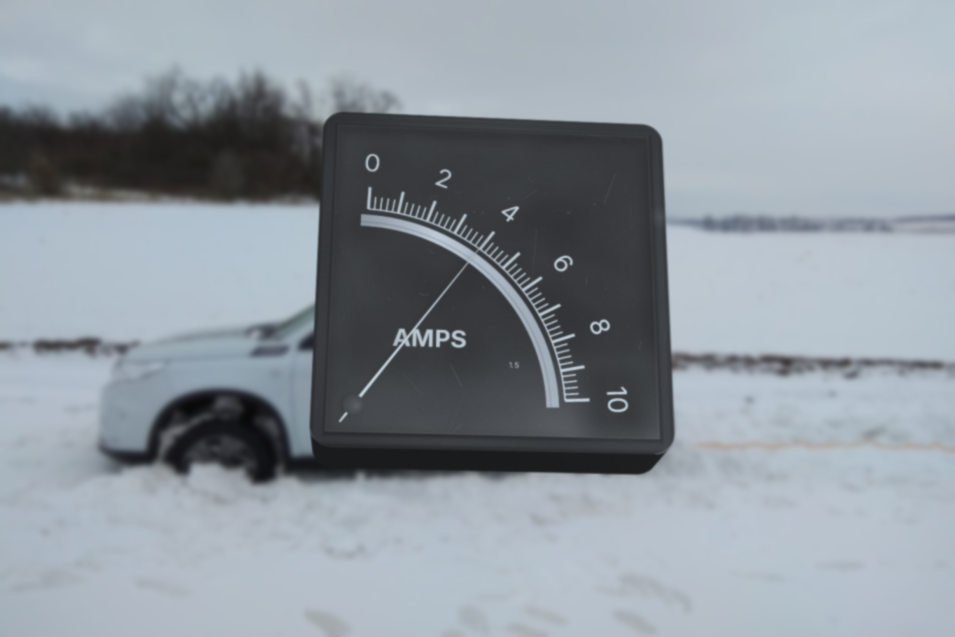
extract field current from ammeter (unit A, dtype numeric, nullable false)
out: 4 A
